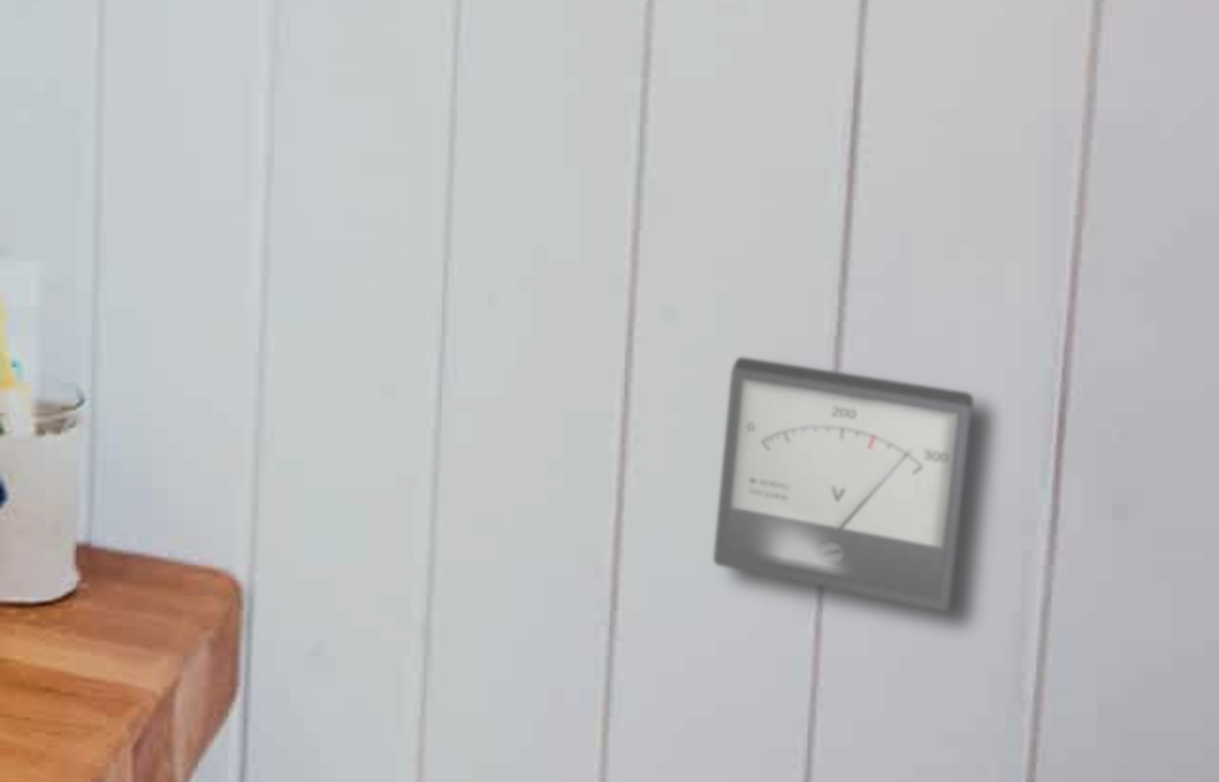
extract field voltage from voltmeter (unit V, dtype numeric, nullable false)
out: 280 V
